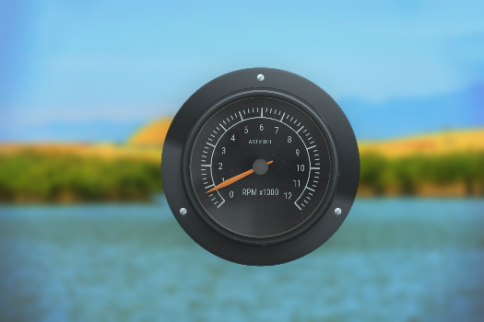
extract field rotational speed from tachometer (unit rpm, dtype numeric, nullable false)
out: 800 rpm
